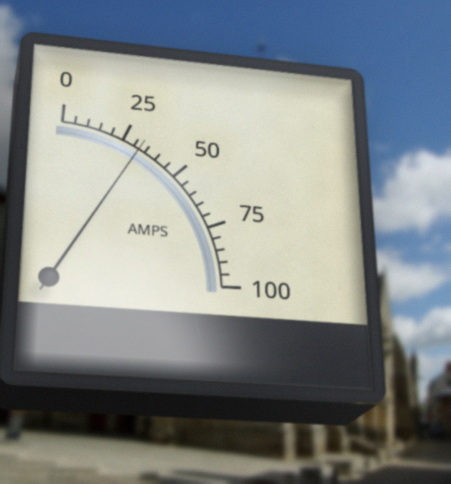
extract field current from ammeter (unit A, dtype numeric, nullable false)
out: 32.5 A
